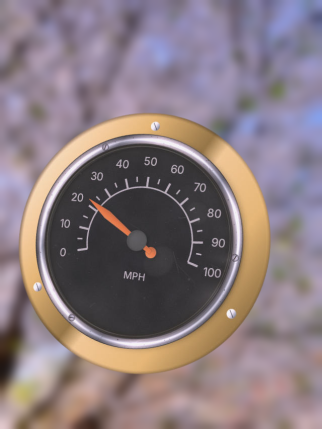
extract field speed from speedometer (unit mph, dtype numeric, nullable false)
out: 22.5 mph
